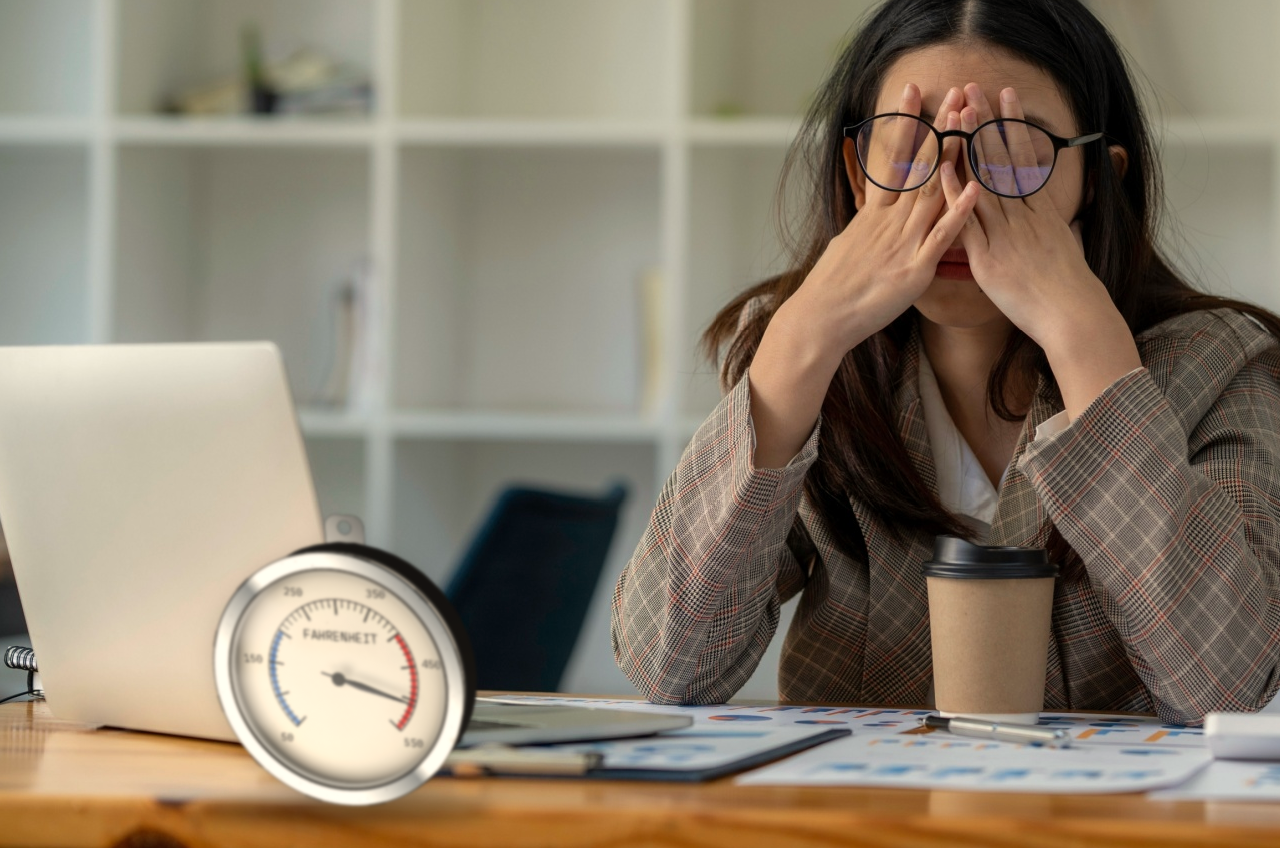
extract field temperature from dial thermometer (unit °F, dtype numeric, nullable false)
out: 500 °F
